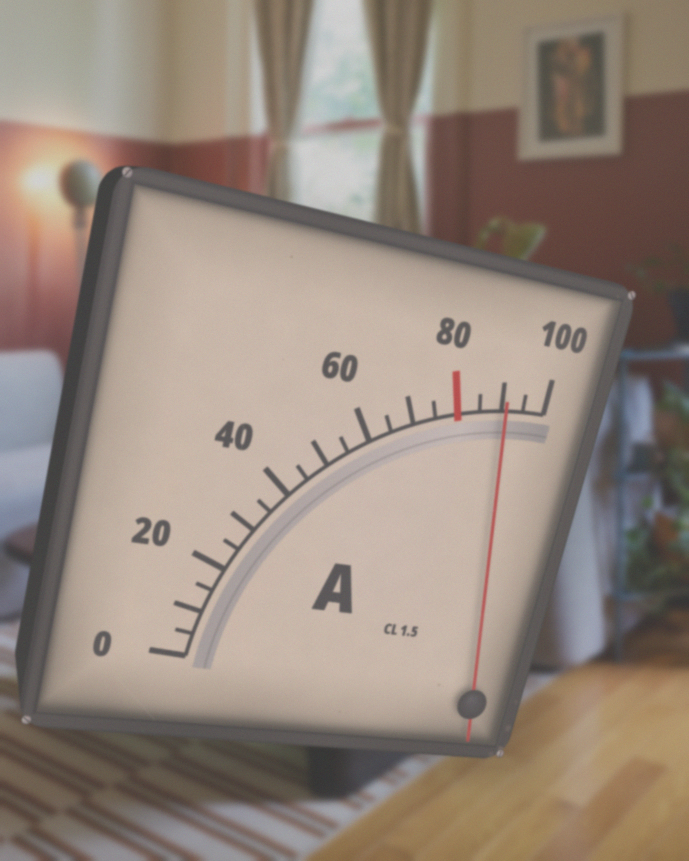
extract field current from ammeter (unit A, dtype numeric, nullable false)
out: 90 A
